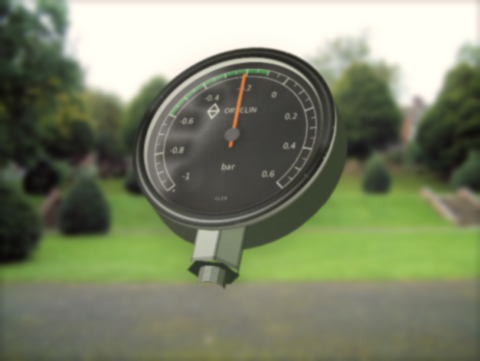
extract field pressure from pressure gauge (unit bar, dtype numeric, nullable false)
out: -0.2 bar
